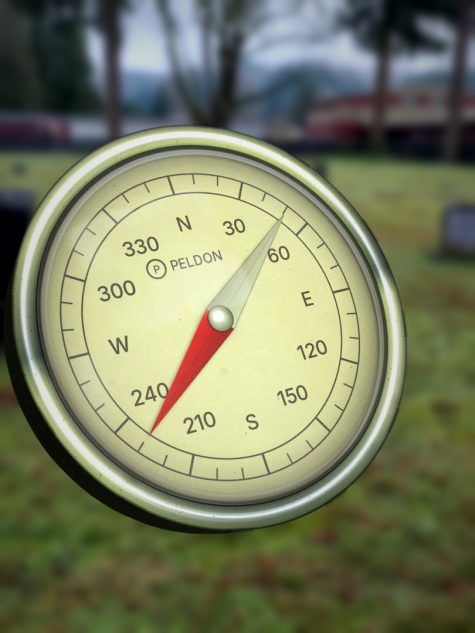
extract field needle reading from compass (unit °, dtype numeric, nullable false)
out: 230 °
